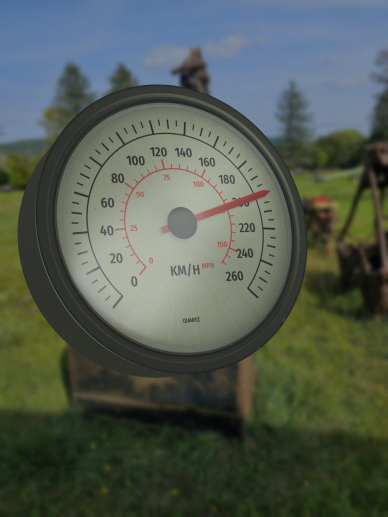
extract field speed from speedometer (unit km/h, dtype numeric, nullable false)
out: 200 km/h
